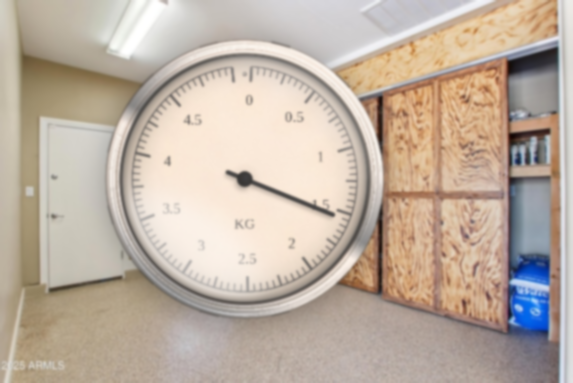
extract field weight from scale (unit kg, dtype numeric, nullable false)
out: 1.55 kg
